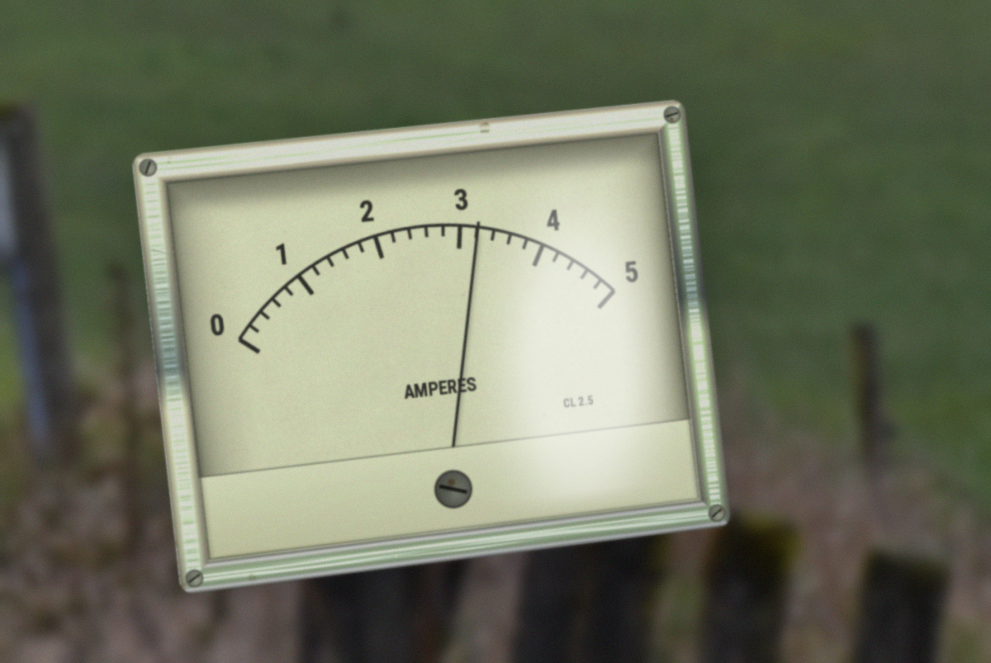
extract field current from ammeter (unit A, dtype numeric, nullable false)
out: 3.2 A
